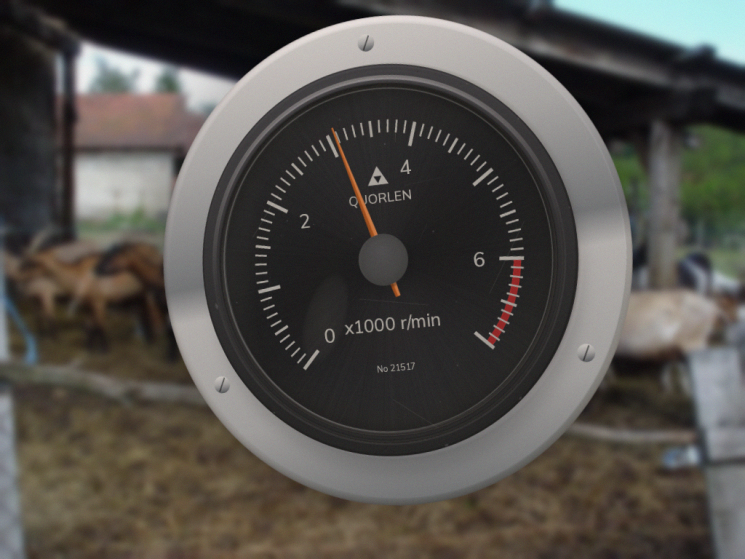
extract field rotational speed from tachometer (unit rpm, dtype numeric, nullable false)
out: 3100 rpm
